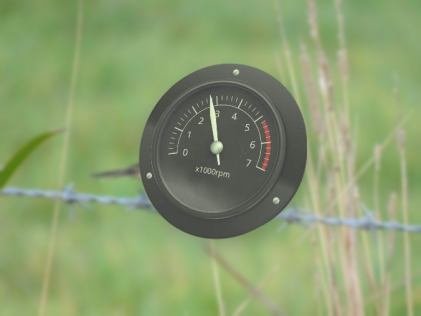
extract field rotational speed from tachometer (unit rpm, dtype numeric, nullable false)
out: 2800 rpm
